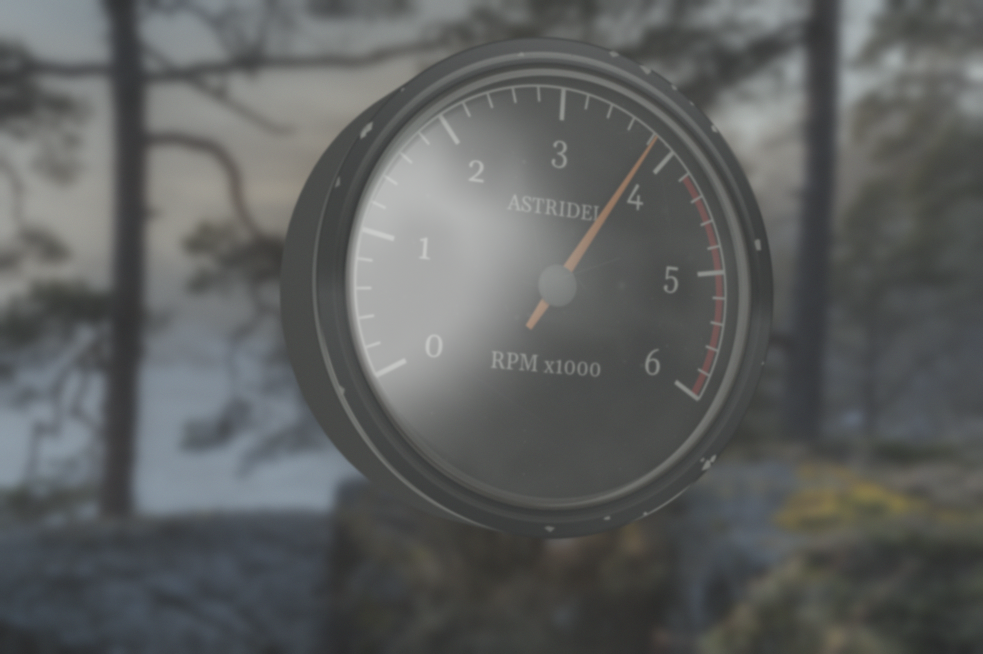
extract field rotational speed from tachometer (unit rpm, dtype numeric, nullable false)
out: 3800 rpm
